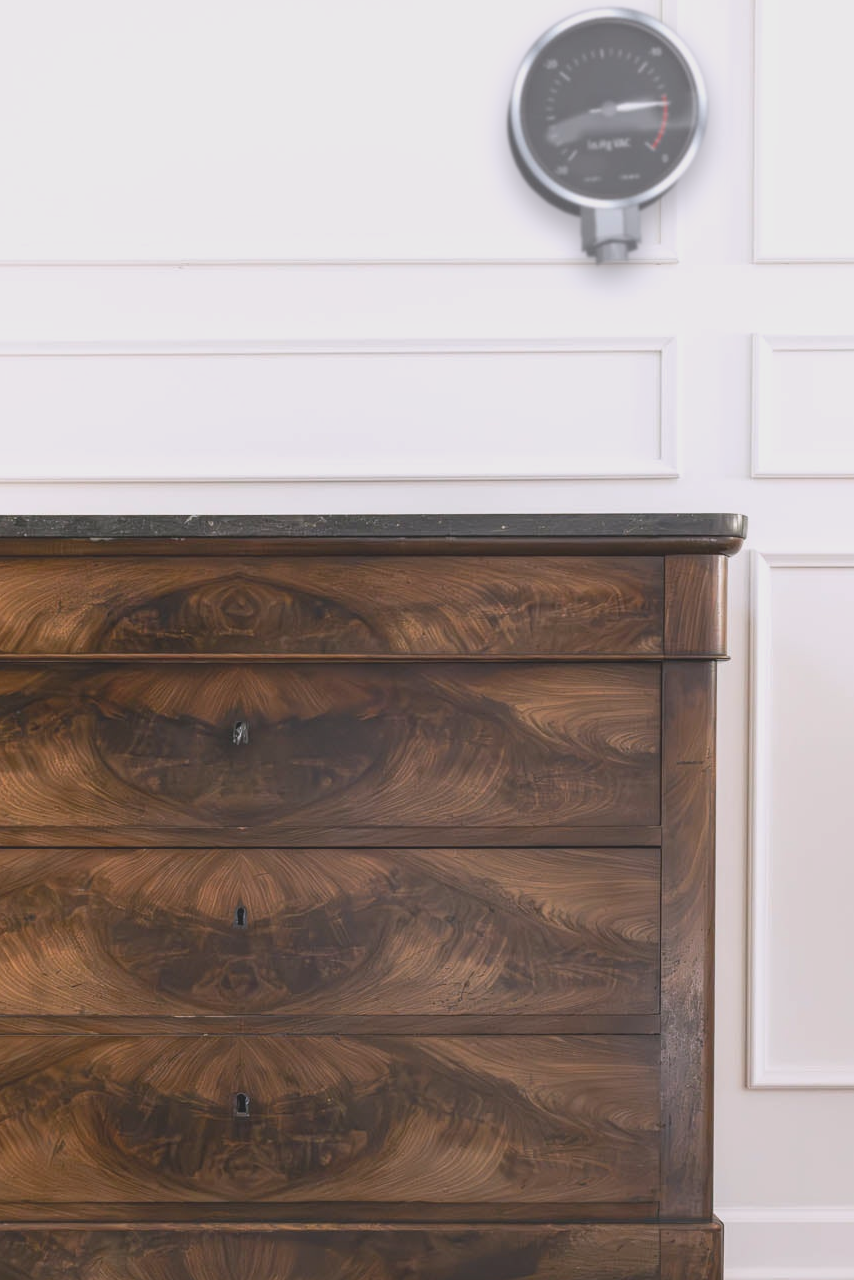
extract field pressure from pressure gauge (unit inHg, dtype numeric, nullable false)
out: -5 inHg
